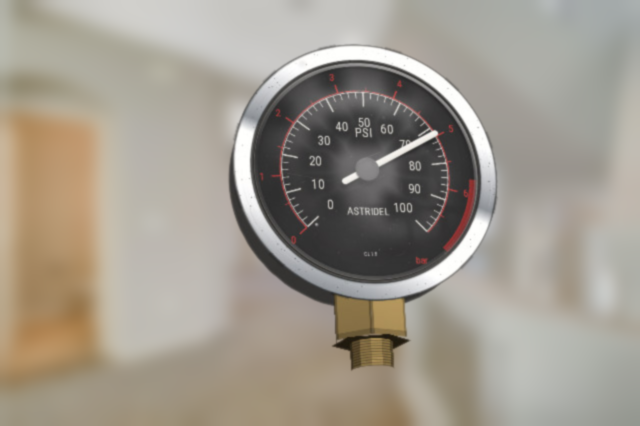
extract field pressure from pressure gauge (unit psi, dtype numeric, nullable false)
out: 72 psi
